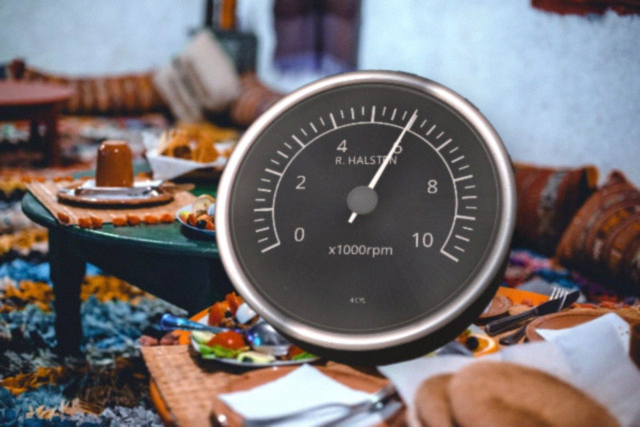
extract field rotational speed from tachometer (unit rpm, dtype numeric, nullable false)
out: 6000 rpm
